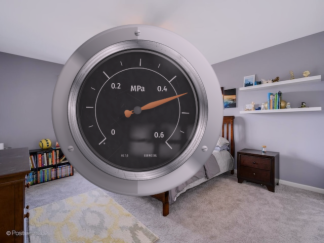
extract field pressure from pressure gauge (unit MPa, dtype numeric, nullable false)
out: 0.45 MPa
